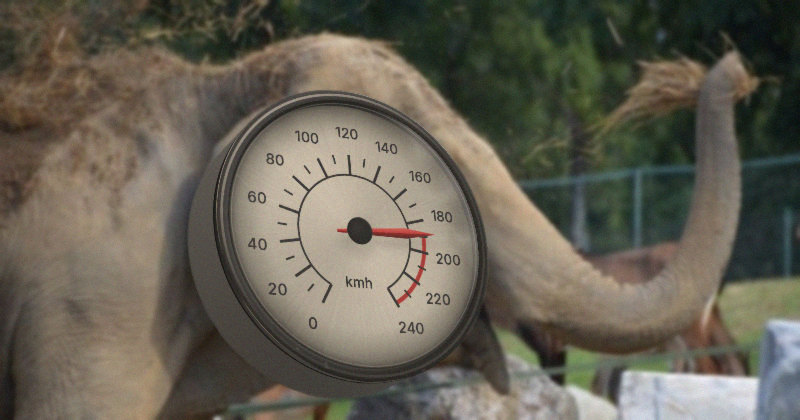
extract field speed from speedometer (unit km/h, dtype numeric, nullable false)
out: 190 km/h
